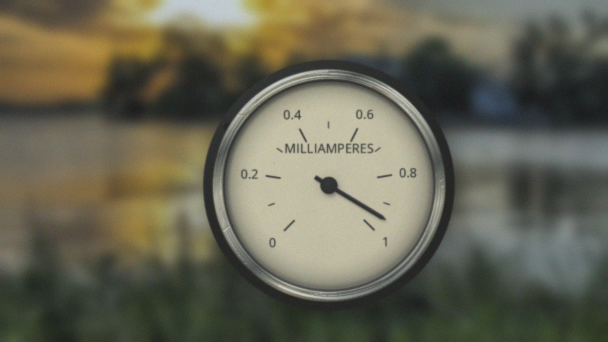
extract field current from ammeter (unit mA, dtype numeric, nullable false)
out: 0.95 mA
